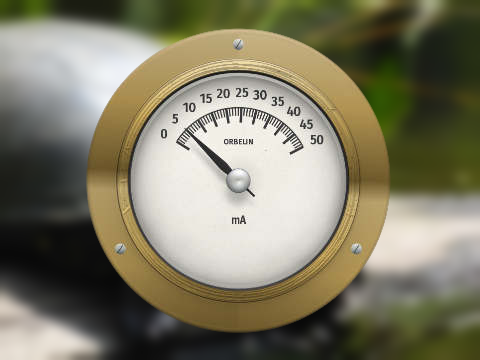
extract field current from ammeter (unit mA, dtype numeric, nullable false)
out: 5 mA
